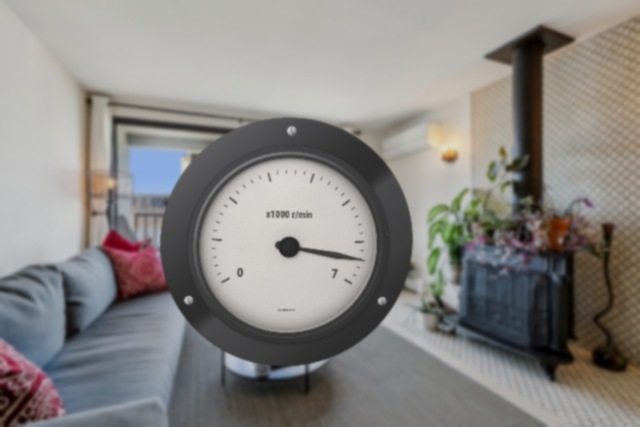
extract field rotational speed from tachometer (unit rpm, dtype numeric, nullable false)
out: 6400 rpm
